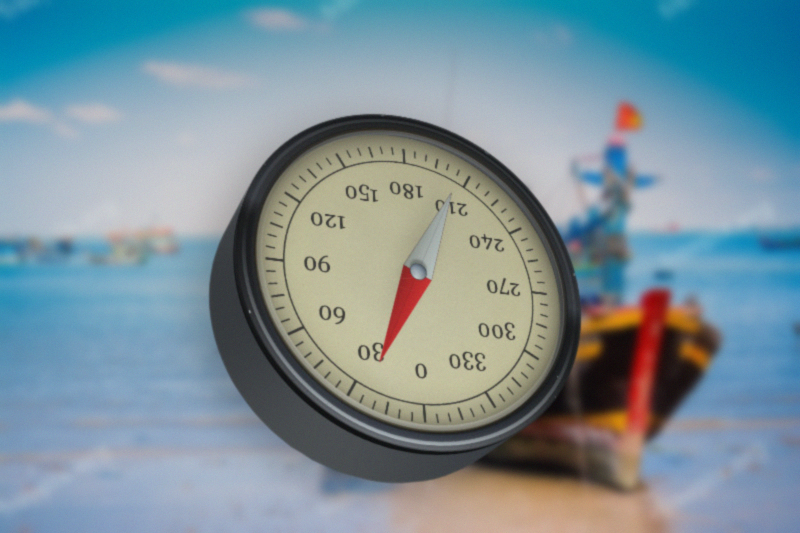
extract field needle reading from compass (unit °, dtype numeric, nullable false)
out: 25 °
